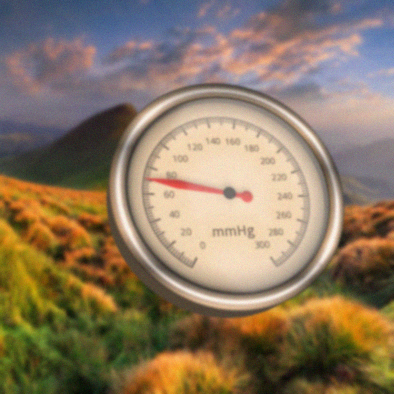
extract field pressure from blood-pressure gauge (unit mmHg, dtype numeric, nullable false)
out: 70 mmHg
